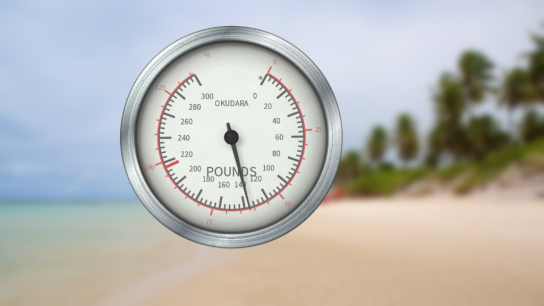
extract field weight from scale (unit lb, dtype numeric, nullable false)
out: 136 lb
